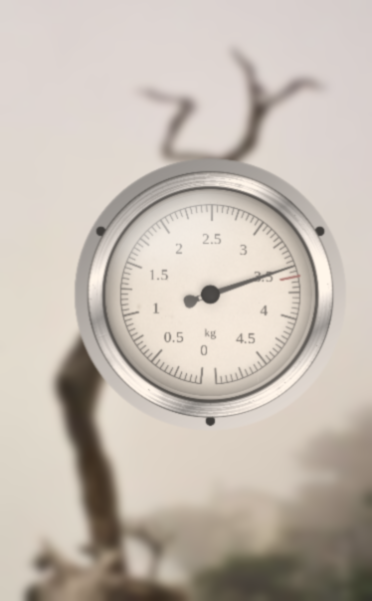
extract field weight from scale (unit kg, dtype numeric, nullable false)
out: 3.5 kg
